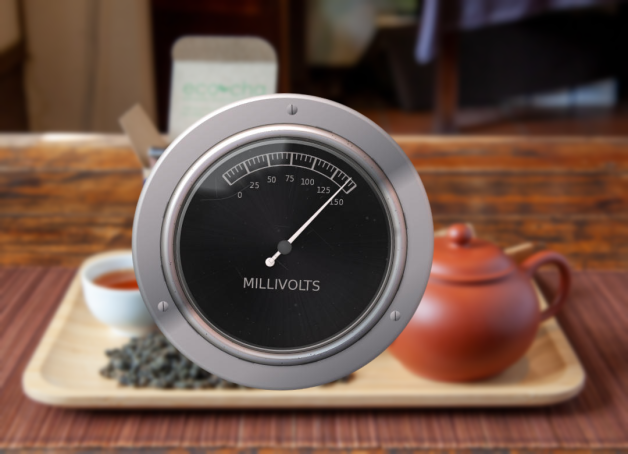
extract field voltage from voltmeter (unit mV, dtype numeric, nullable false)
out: 140 mV
